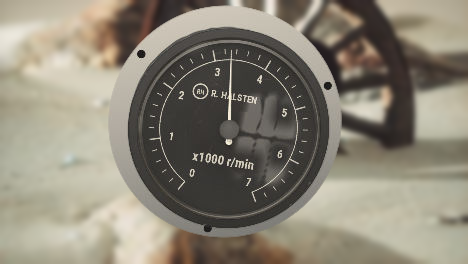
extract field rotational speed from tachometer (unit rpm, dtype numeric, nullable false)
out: 3300 rpm
